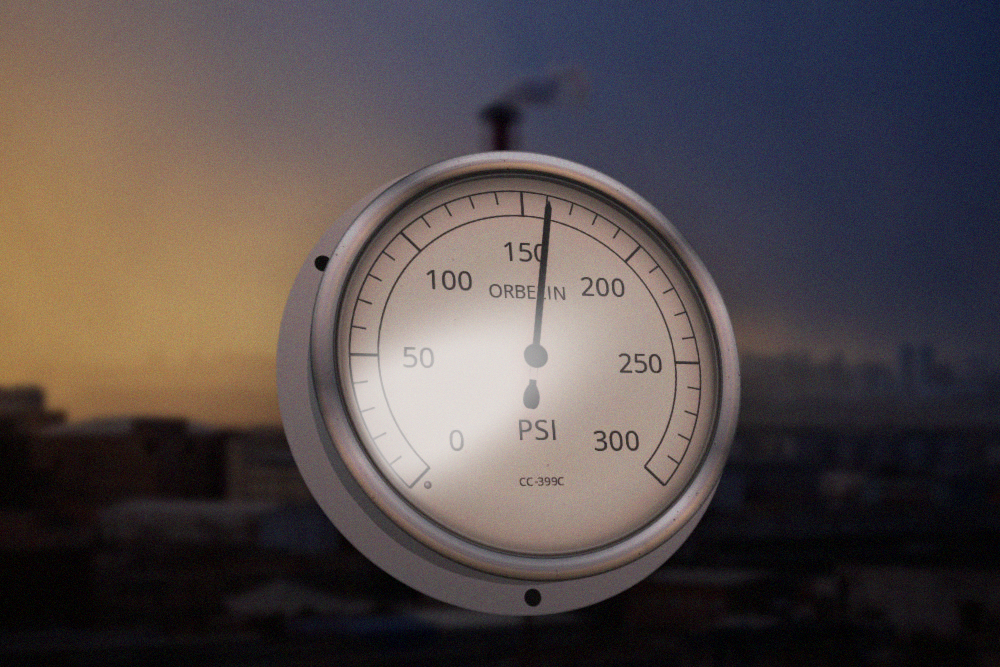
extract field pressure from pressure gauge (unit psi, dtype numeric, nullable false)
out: 160 psi
